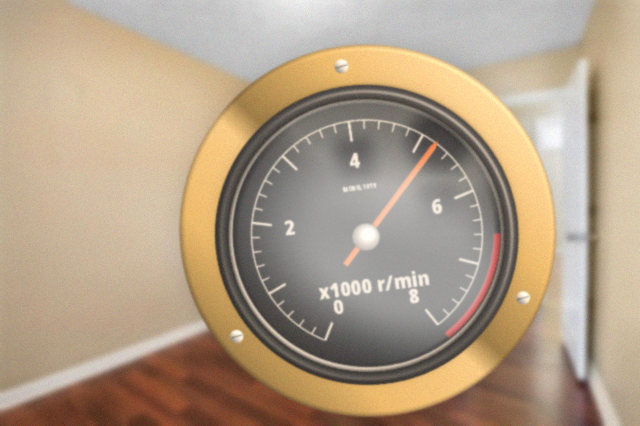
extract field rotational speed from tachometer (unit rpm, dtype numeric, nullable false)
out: 5200 rpm
